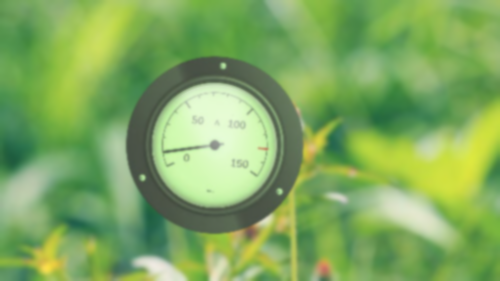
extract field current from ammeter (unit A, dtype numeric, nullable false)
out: 10 A
